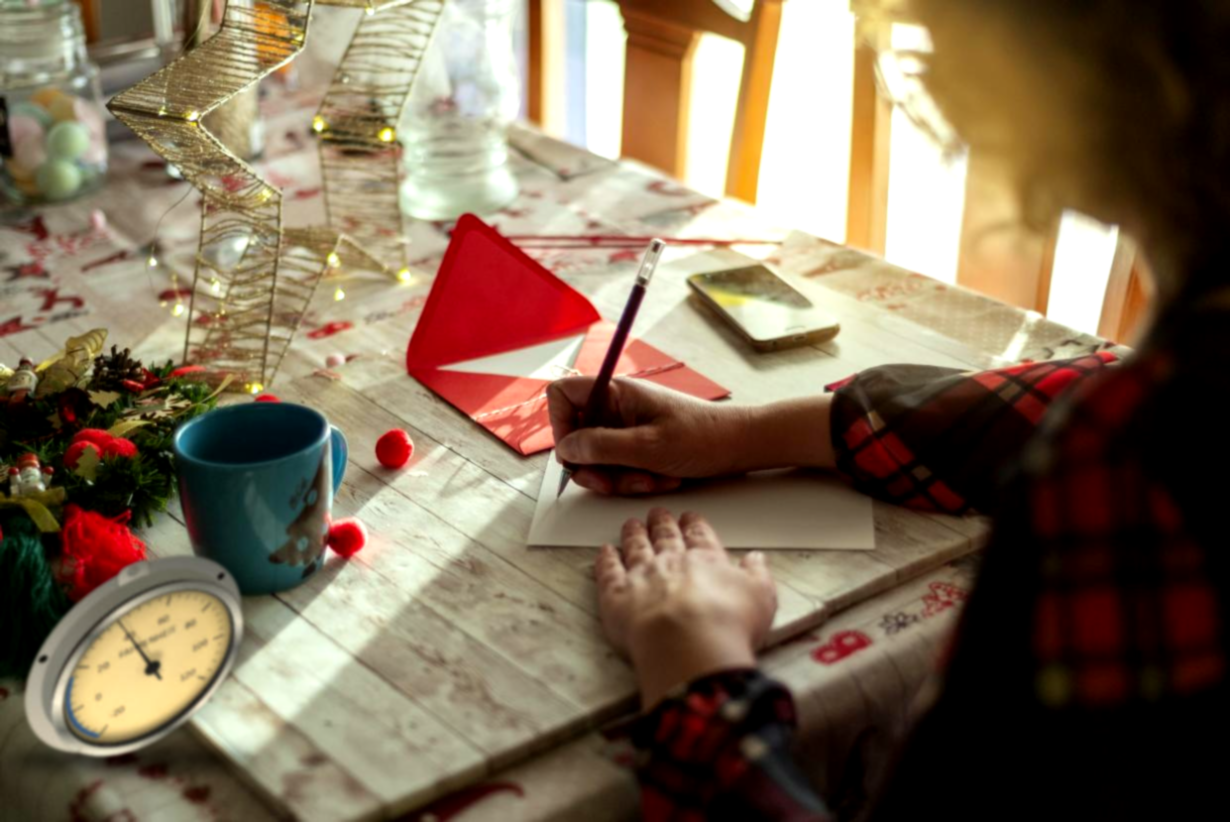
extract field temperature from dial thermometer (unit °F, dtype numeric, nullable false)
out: 40 °F
